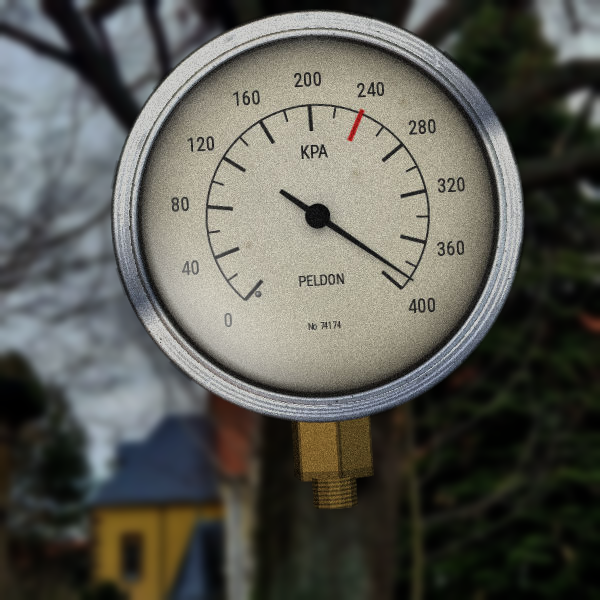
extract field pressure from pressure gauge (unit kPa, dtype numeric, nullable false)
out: 390 kPa
